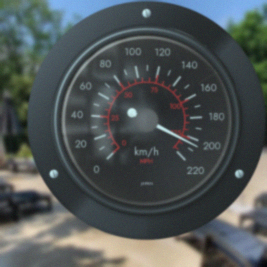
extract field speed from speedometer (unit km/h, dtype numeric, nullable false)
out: 205 km/h
